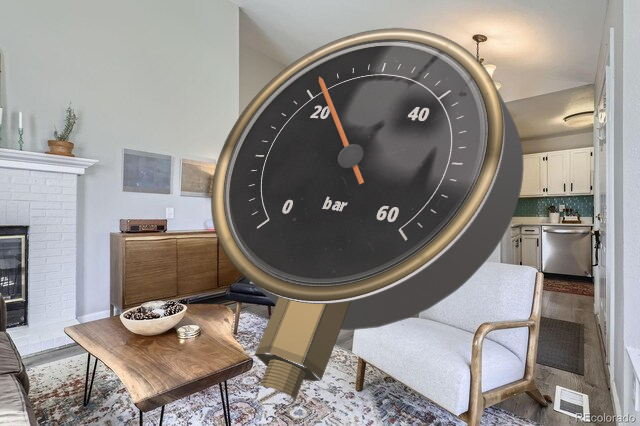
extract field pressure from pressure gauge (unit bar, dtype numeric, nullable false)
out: 22 bar
